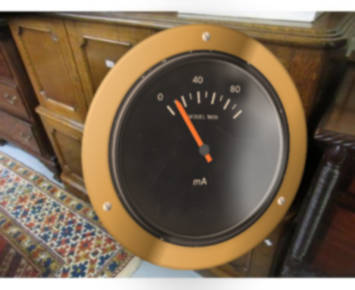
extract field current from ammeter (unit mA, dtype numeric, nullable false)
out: 10 mA
